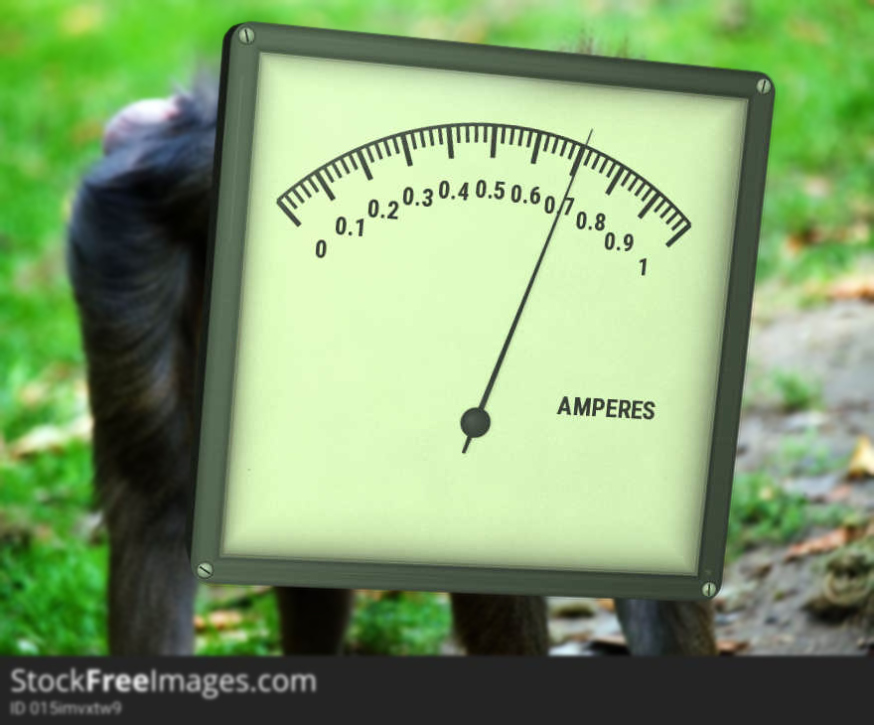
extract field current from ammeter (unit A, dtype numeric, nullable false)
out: 0.7 A
